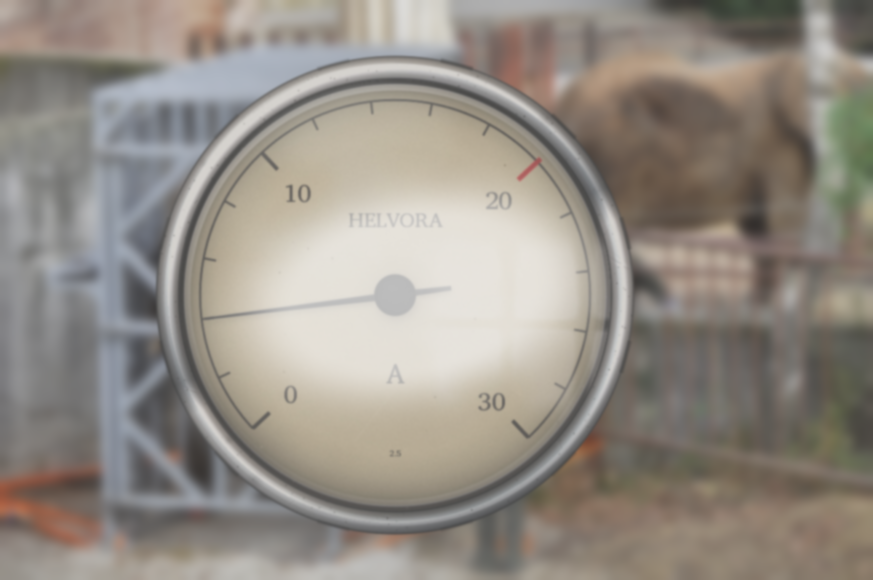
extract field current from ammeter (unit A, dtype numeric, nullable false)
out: 4 A
